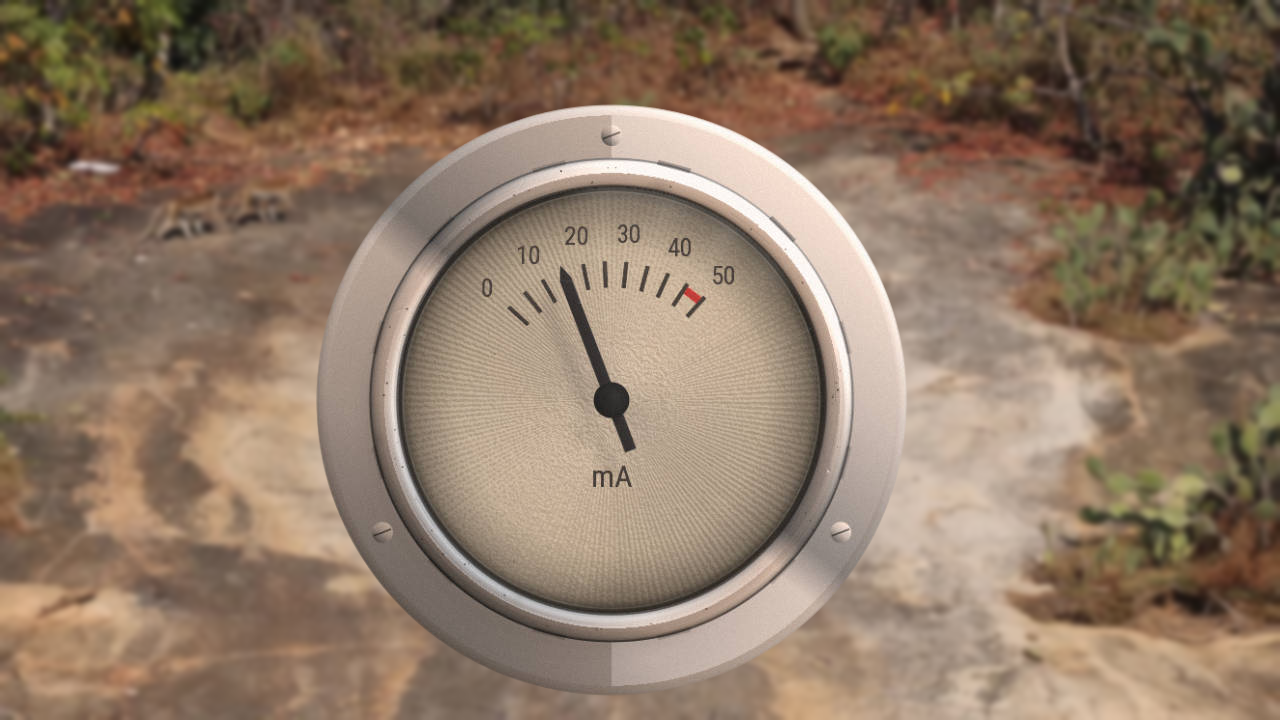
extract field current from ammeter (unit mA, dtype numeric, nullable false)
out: 15 mA
